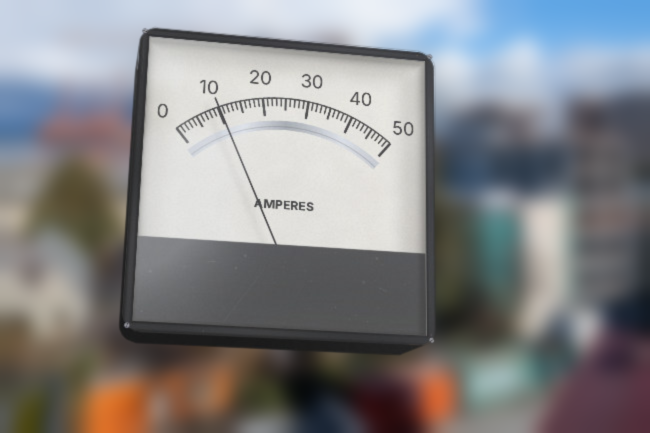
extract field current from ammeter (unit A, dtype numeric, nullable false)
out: 10 A
